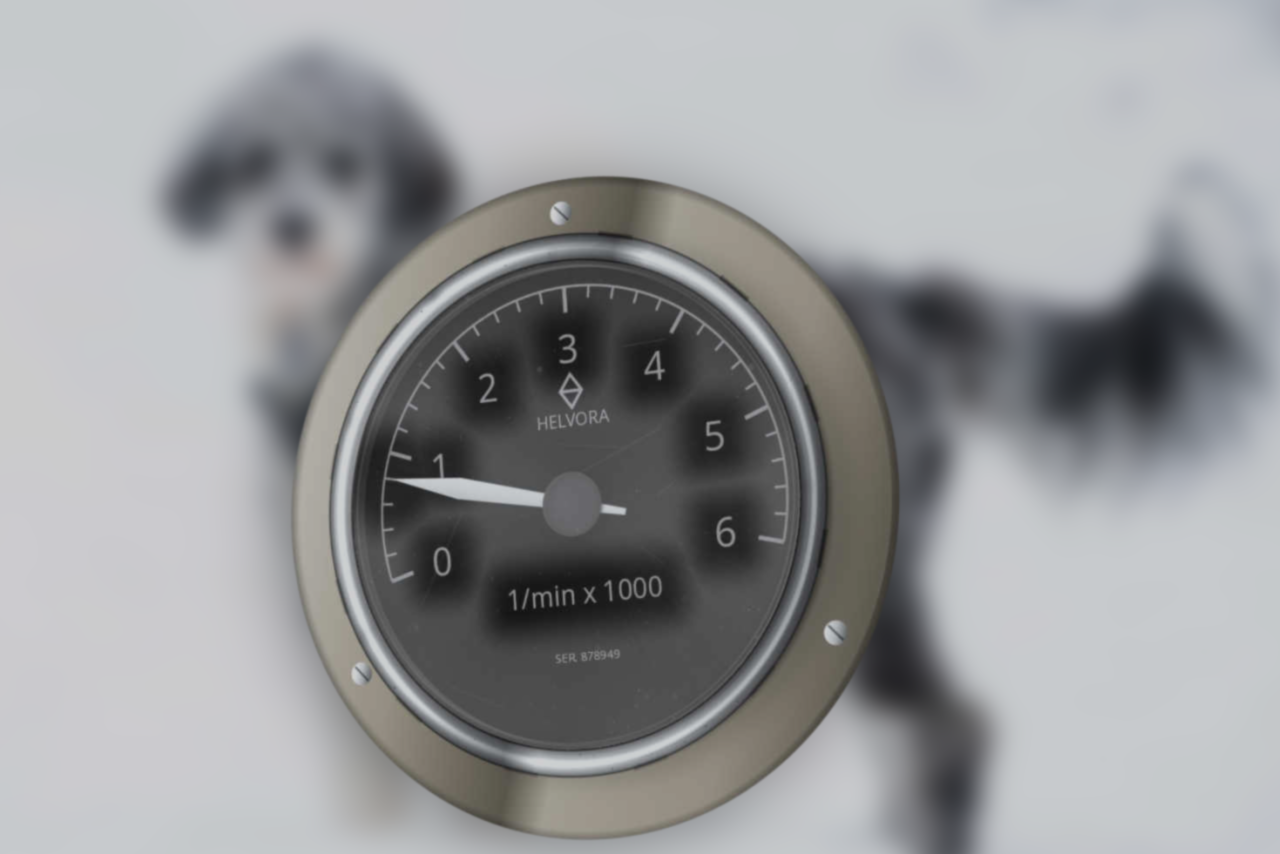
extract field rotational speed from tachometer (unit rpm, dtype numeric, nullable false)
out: 800 rpm
